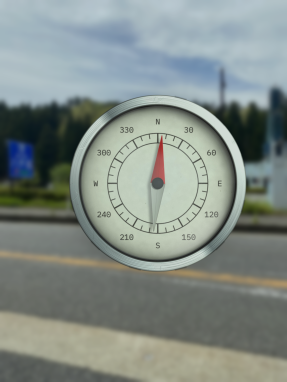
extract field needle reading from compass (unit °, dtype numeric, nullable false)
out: 5 °
